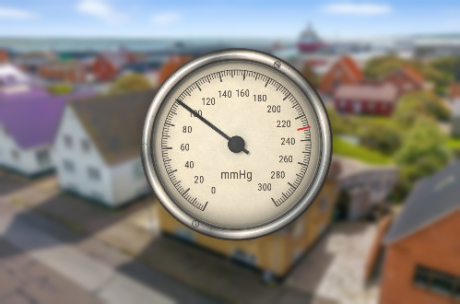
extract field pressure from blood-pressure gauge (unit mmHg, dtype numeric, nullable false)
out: 100 mmHg
